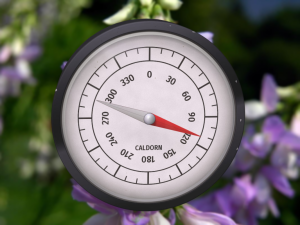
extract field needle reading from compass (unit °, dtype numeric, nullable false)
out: 110 °
